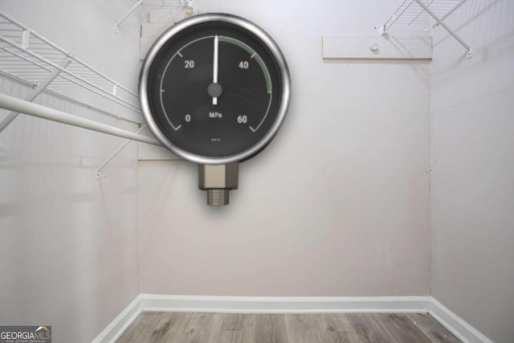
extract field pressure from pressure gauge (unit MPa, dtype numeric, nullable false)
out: 30 MPa
